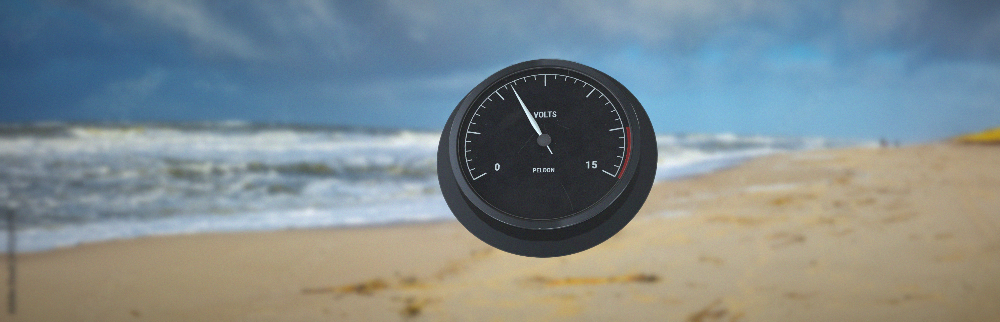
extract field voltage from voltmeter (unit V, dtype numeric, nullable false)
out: 5.75 V
